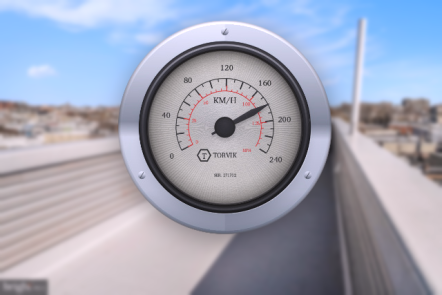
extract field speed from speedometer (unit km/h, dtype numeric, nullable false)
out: 180 km/h
